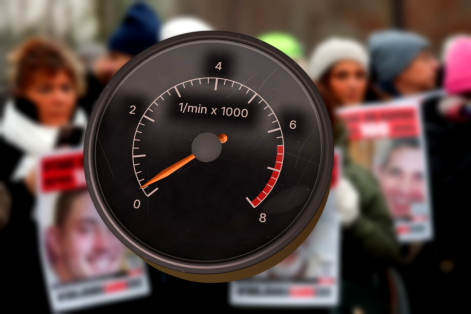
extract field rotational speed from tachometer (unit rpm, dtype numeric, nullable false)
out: 200 rpm
